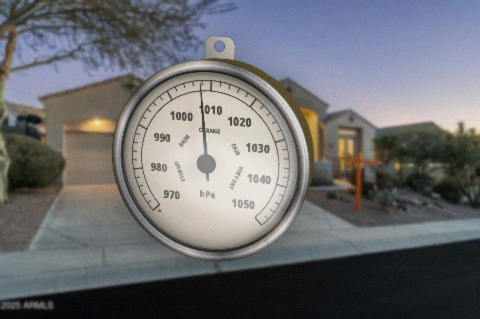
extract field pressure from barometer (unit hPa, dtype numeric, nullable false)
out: 1008 hPa
